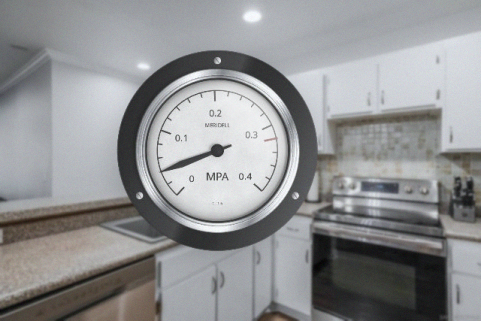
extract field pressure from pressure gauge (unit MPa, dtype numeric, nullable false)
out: 0.04 MPa
